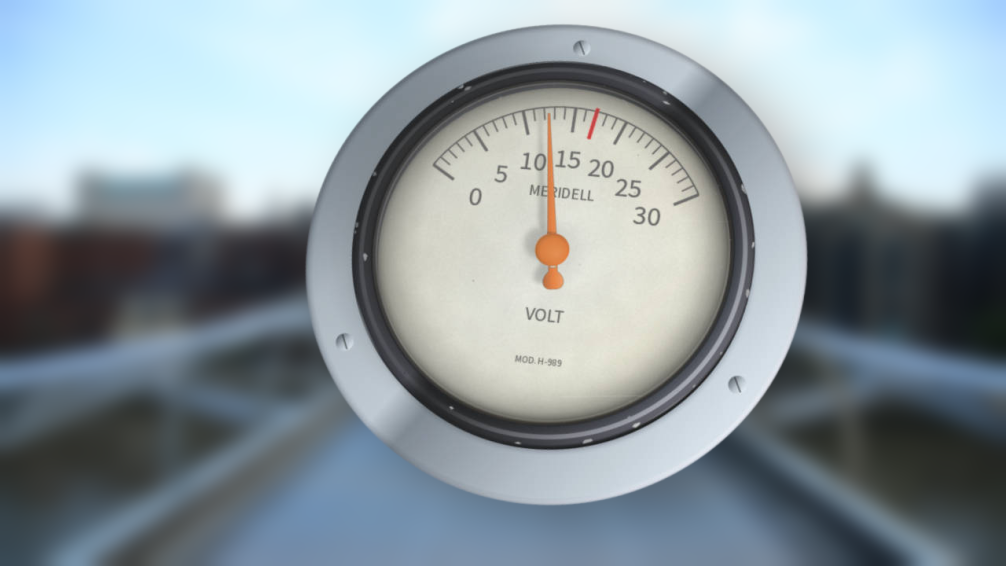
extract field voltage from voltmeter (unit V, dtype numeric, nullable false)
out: 12.5 V
